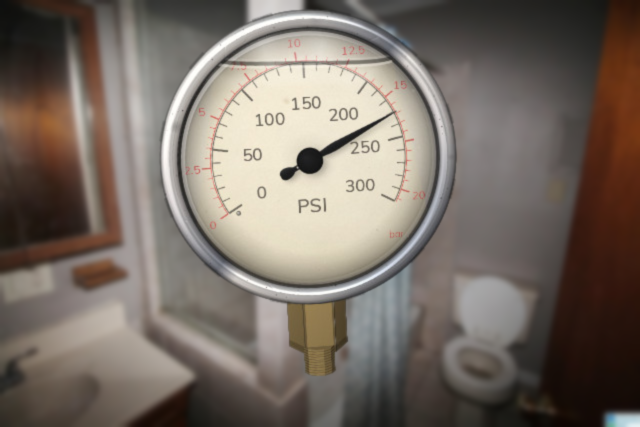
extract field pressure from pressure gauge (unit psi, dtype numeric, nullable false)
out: 230 psi
